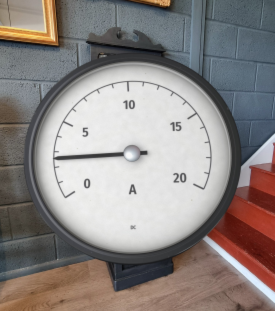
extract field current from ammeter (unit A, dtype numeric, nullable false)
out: 2.5 A
